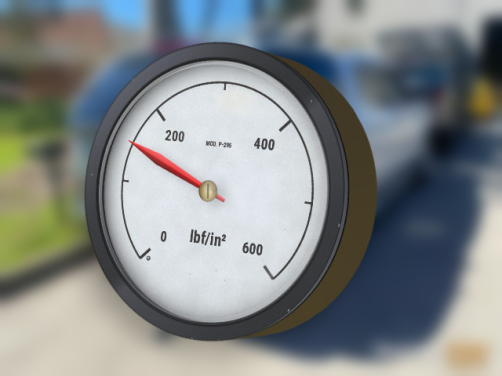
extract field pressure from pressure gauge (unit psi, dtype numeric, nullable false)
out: 150 psi
